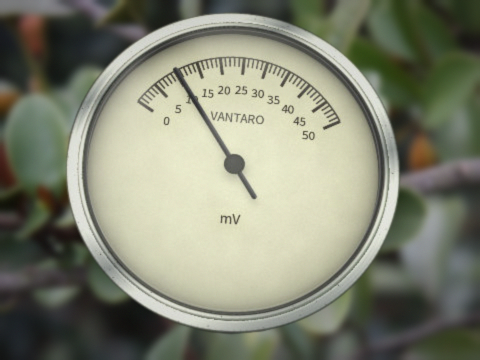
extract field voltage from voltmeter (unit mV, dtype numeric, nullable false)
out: 10 mV
